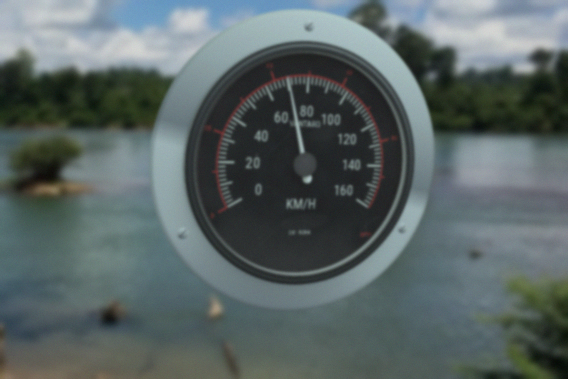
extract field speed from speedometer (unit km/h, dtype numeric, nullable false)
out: 70 km/h
